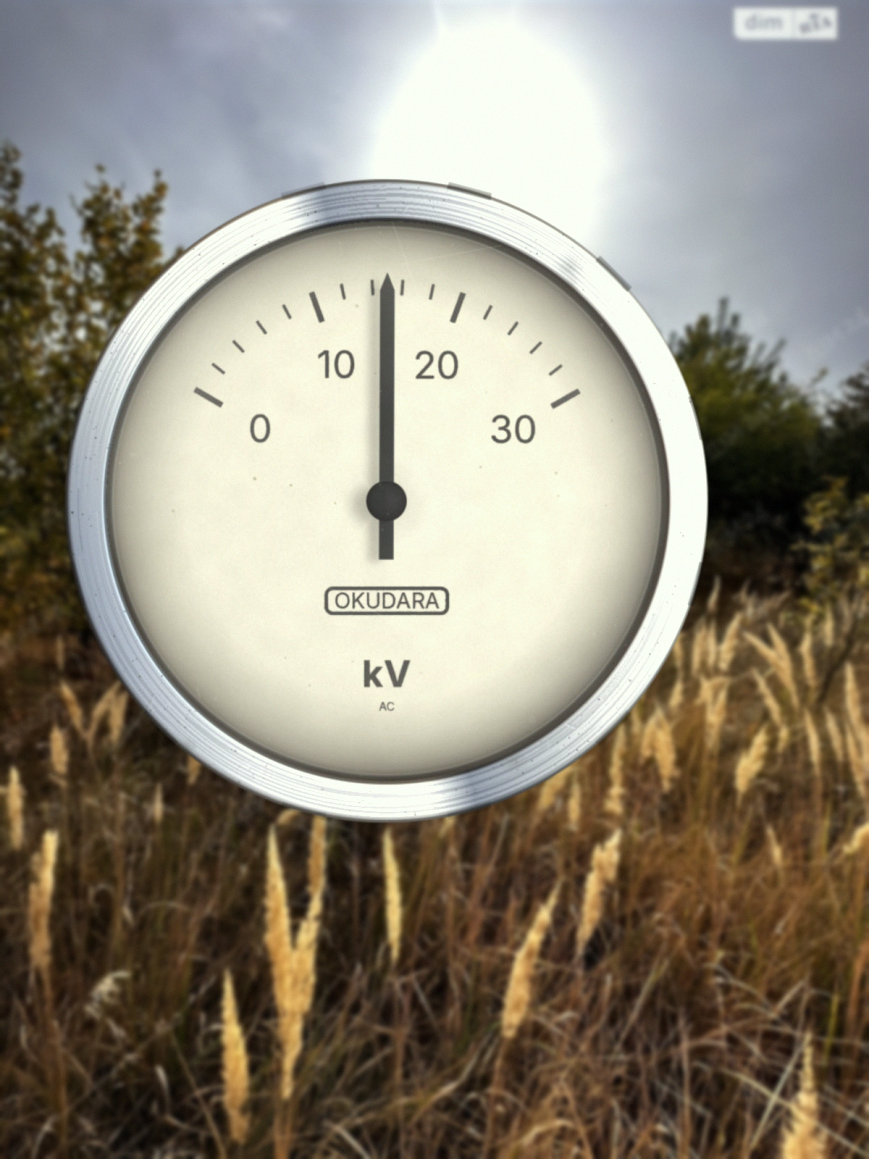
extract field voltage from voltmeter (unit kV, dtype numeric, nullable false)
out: 15 kV
